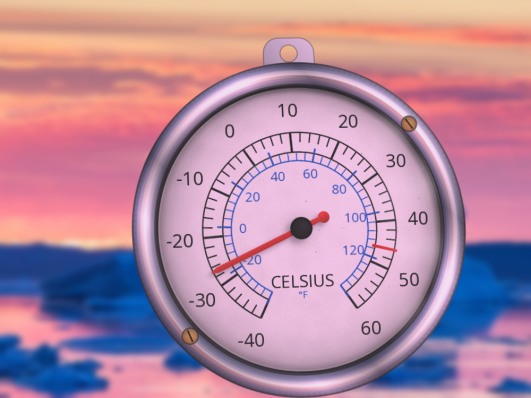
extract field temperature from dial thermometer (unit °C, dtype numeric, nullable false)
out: -27 °C
